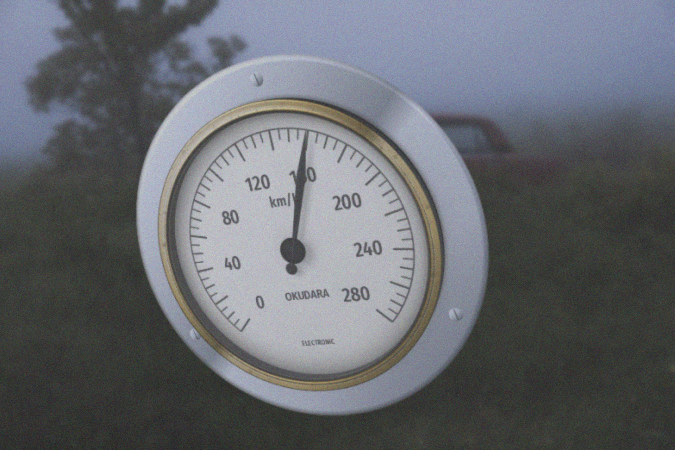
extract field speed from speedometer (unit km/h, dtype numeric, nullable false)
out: 160 km/h
